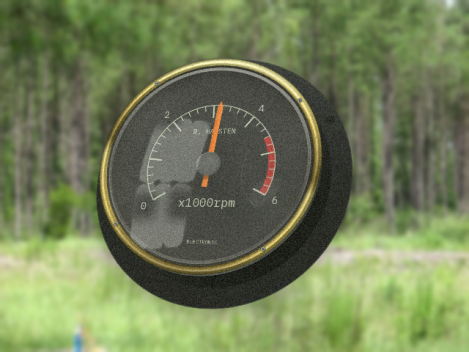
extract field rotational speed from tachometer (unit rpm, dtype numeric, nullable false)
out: 3200 rpm
